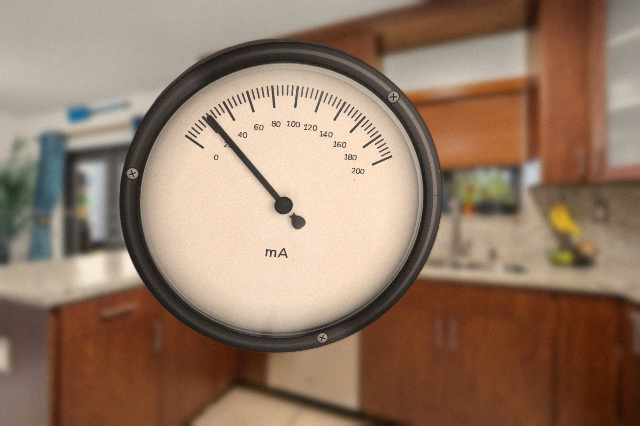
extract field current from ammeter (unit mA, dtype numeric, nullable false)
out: 24 mA
